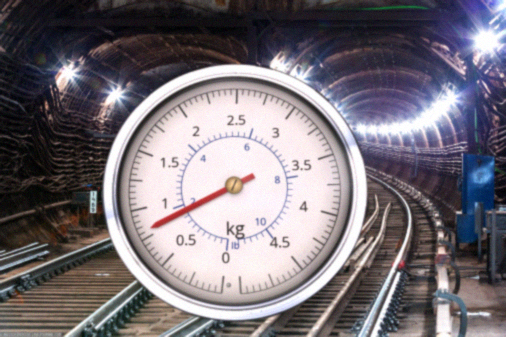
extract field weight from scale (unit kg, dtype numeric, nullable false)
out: 0.8 kg
